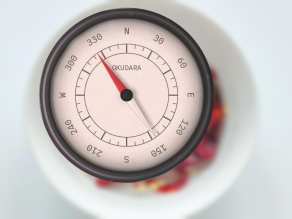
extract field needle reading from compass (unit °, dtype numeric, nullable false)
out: 325 °
